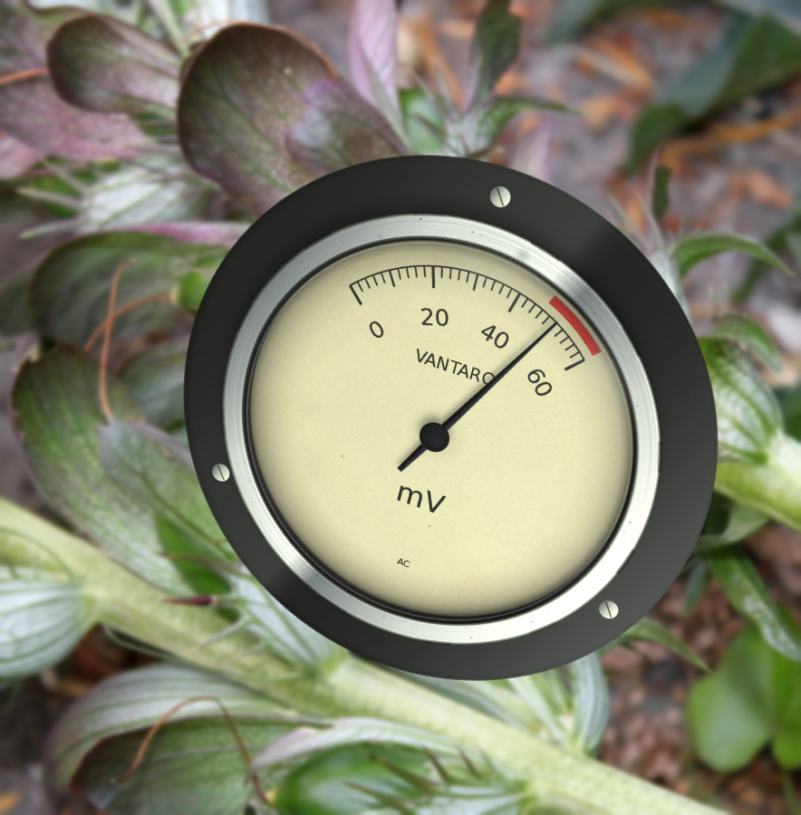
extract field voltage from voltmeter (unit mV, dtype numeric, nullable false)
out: 50 mV
